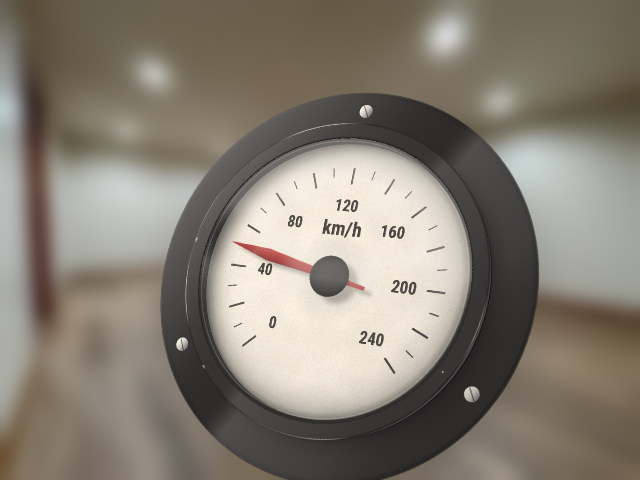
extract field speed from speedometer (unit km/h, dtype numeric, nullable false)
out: 50 km/h
